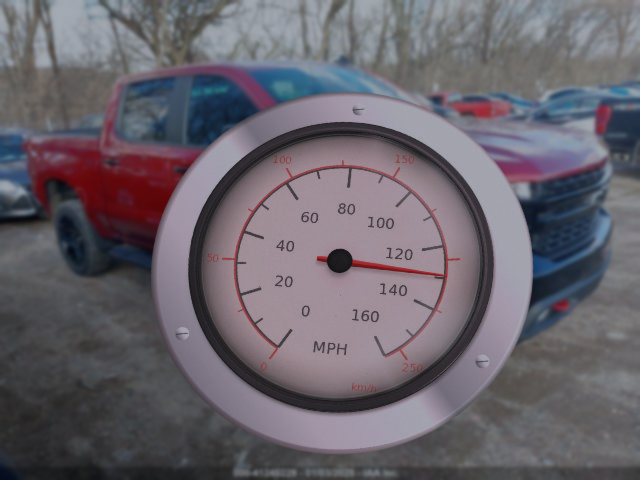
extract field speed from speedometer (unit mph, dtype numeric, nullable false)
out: 130 mph
